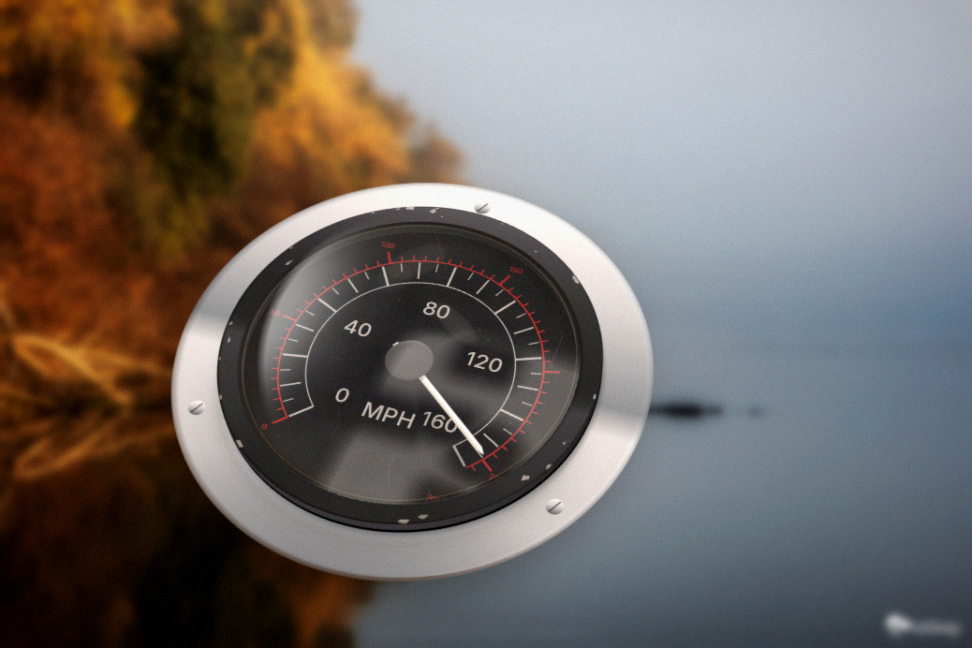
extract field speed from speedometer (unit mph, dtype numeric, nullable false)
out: 155 mph
